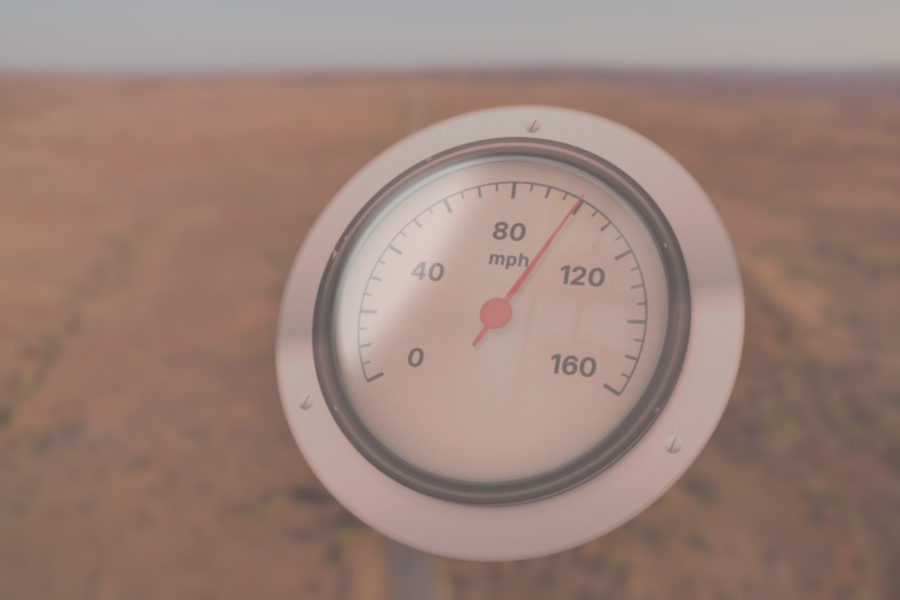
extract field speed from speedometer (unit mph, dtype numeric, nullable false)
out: 100 mph
